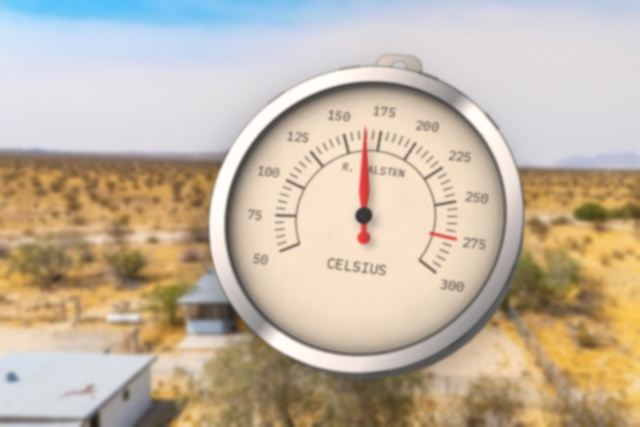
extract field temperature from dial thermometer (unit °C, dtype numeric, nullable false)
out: 165 °C
